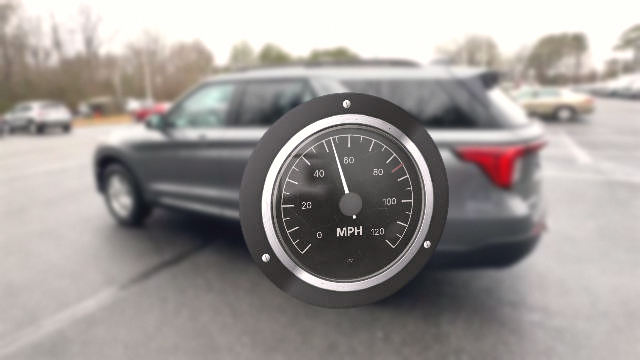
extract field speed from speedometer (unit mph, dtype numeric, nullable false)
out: 52.5 mph
